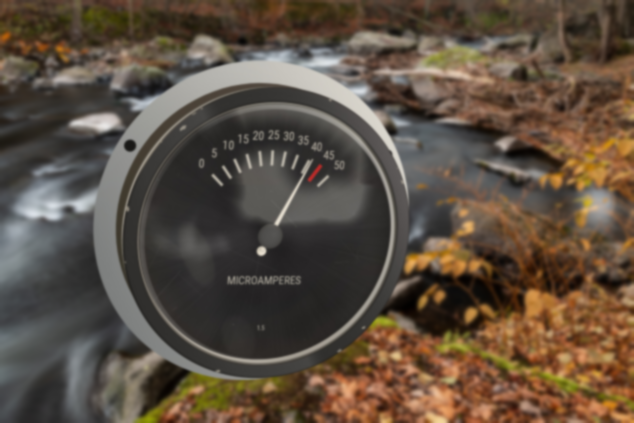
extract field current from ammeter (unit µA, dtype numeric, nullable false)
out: 40 µA
